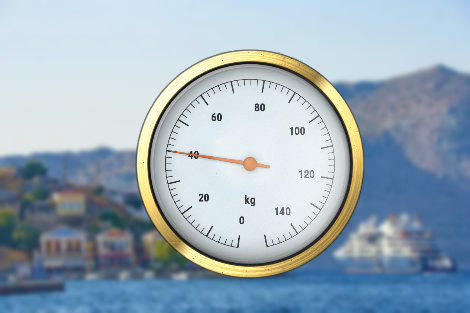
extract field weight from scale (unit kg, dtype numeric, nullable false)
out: 40 kg
